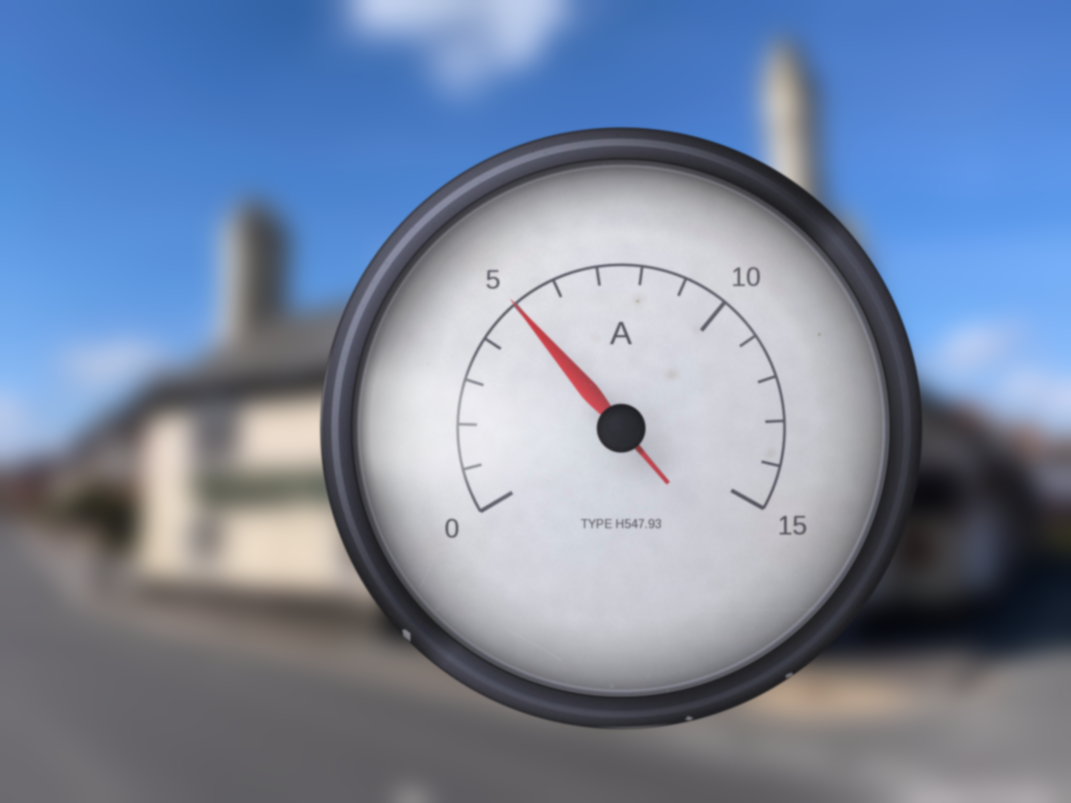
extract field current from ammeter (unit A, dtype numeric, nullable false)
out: 5 A
